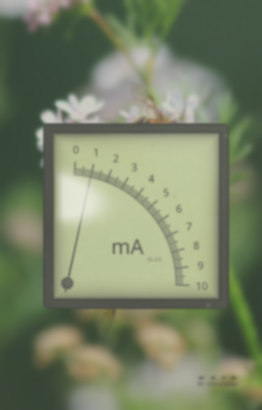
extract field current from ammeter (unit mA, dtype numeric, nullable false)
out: 1 mA
